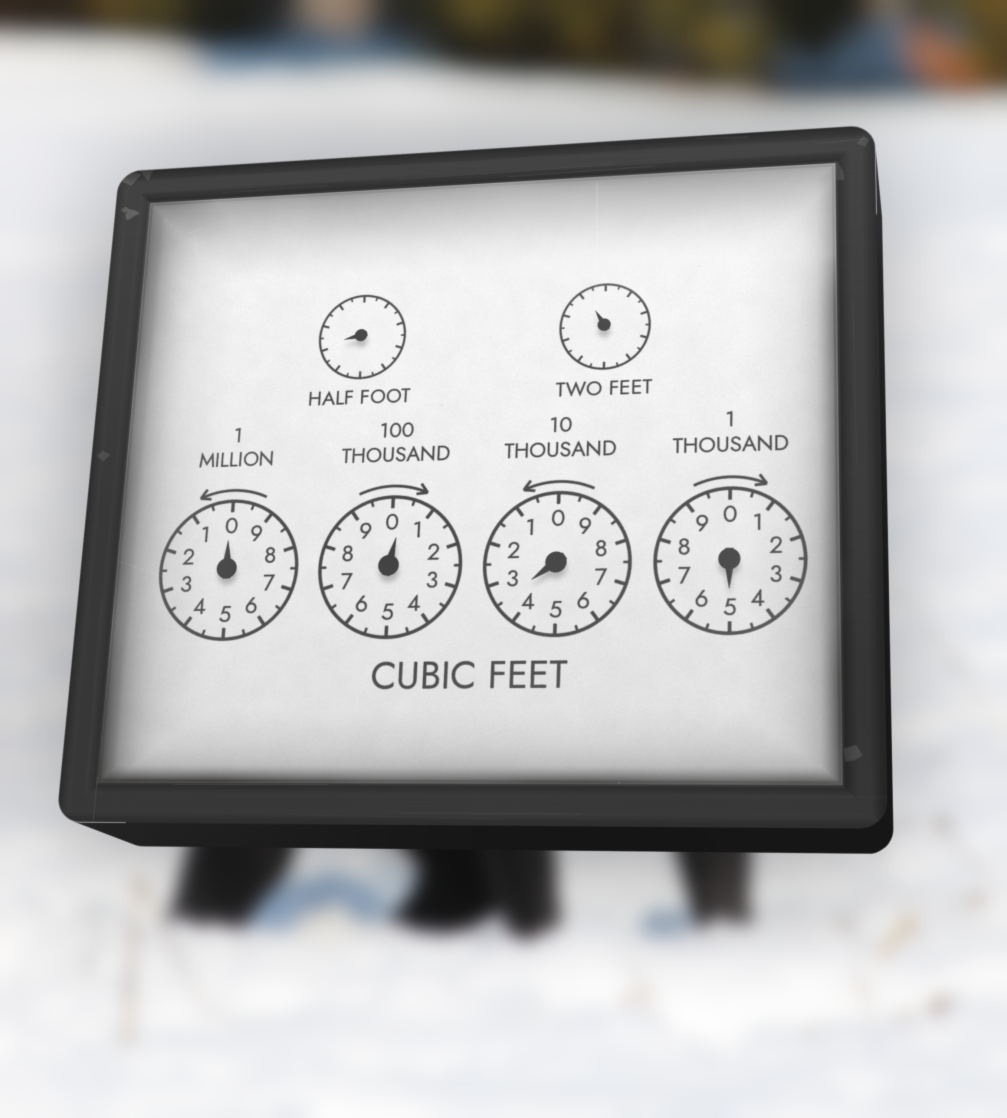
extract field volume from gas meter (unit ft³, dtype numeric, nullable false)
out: 3500 ft³
